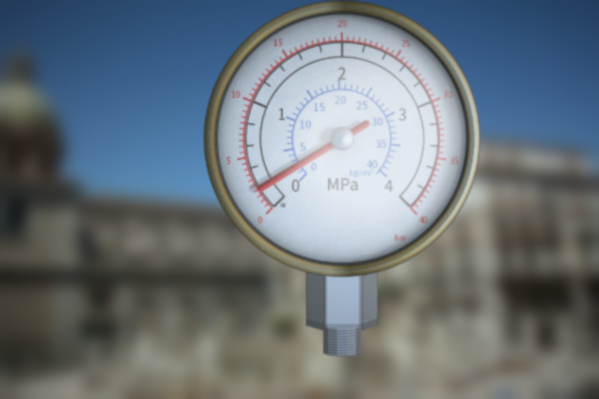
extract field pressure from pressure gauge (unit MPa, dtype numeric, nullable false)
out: 0.2 MPa
